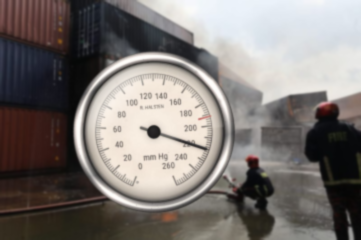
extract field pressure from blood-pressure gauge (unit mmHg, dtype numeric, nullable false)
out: 220 mmHg
